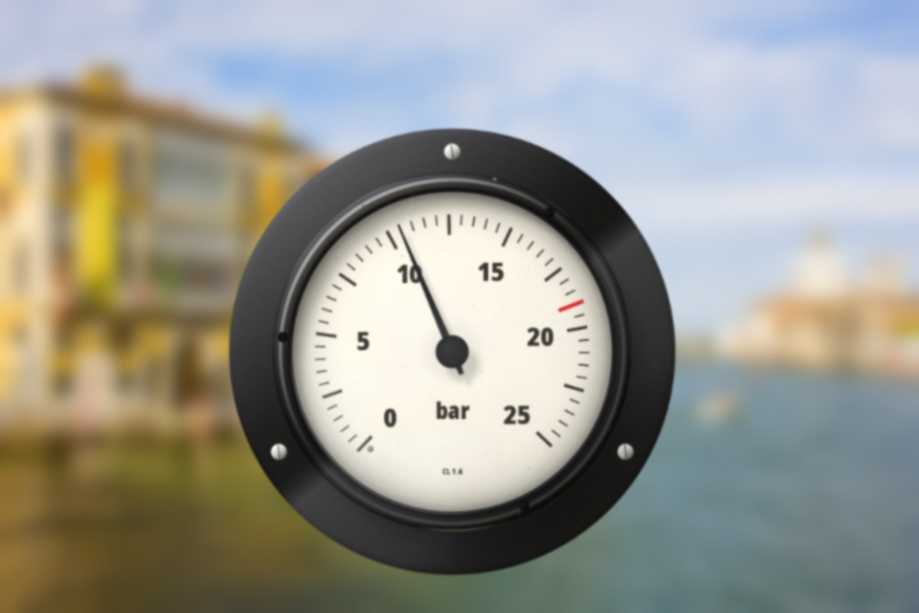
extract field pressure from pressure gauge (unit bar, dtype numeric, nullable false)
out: 10.5 bar
